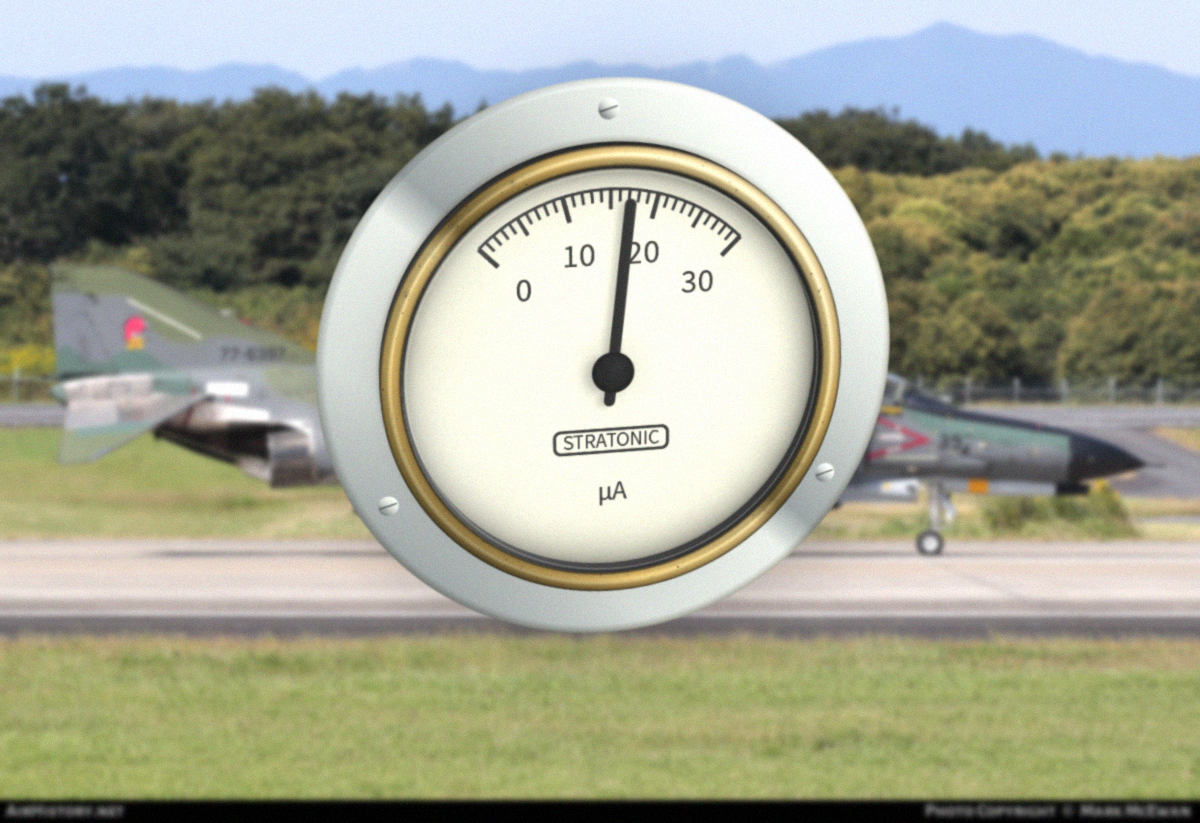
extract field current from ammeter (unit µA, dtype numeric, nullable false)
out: 17 µA
